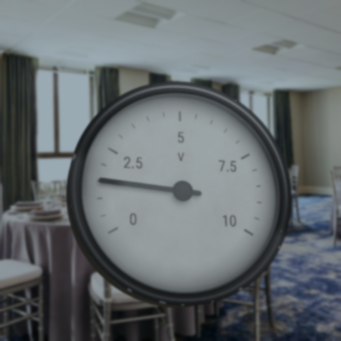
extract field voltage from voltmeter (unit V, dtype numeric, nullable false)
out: 1.5 V
